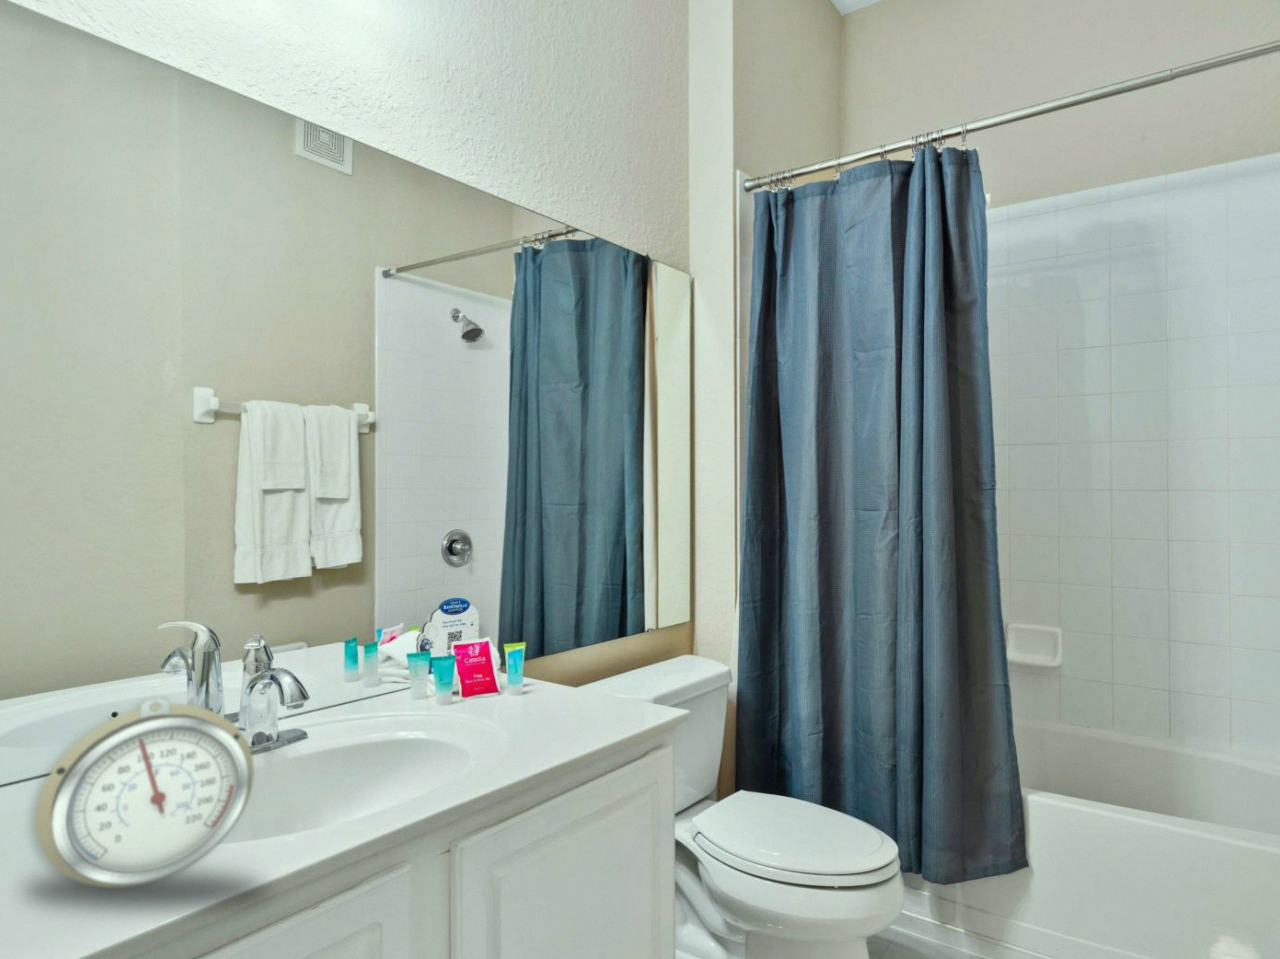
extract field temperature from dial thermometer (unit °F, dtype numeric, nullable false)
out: 100 °F
